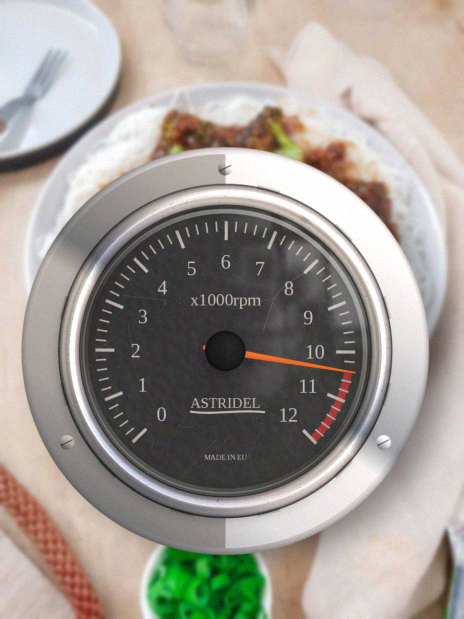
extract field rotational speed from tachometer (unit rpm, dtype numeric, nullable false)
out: 10400 rpm
